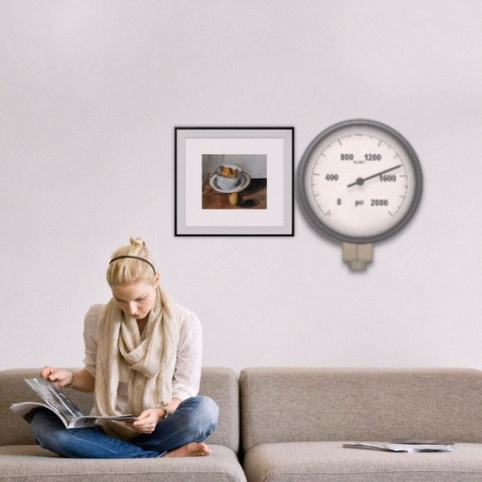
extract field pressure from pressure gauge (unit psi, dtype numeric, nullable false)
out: 1500 psi
